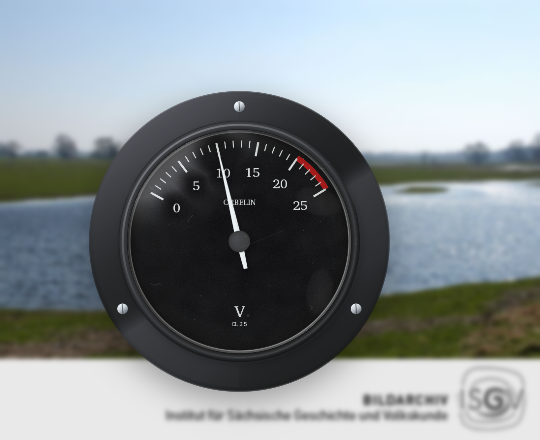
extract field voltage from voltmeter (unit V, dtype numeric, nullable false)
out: 10 V
